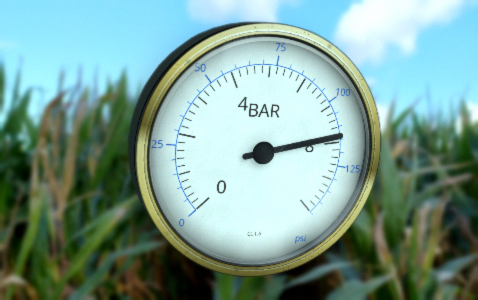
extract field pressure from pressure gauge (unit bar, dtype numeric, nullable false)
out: 7.8 bar
